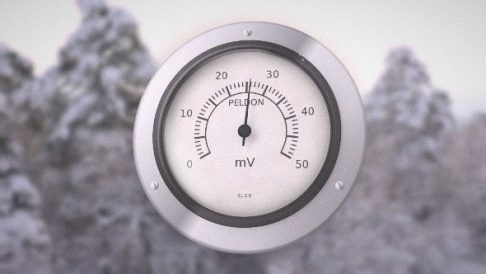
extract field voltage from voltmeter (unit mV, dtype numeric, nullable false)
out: 26 mV
